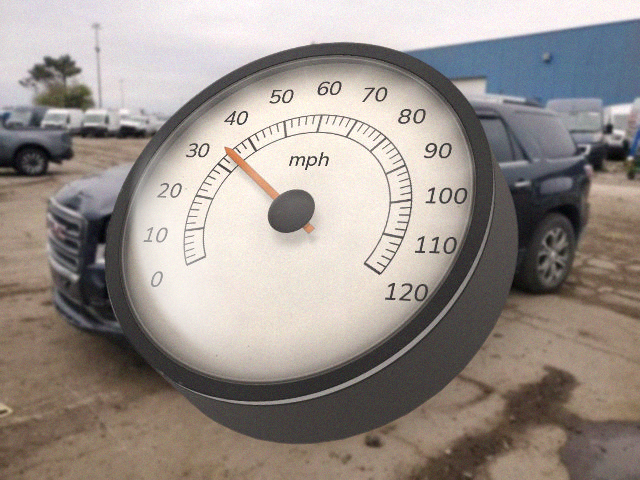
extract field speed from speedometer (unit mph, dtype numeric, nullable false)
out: 34 mph
